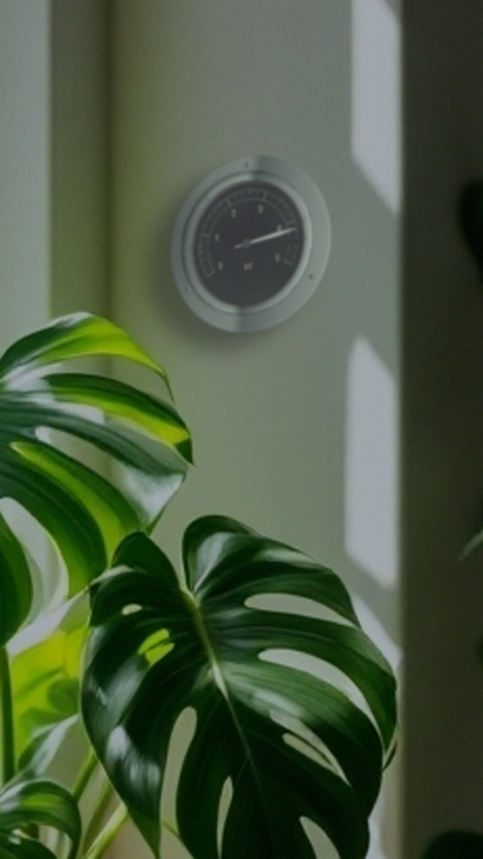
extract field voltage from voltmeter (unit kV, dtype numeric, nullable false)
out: 4.2 kV
